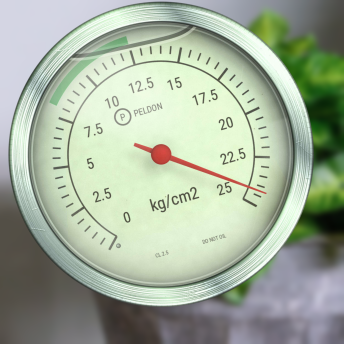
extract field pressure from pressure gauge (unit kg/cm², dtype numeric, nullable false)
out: 24.25 kg/cm²
